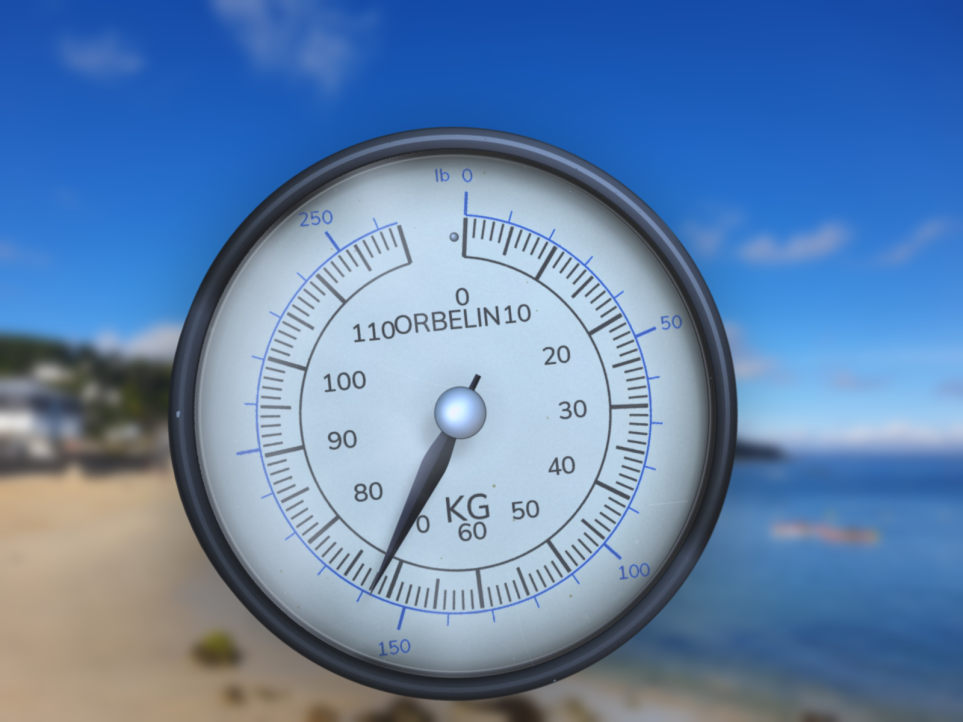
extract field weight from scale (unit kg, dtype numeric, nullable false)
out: 72 kg
